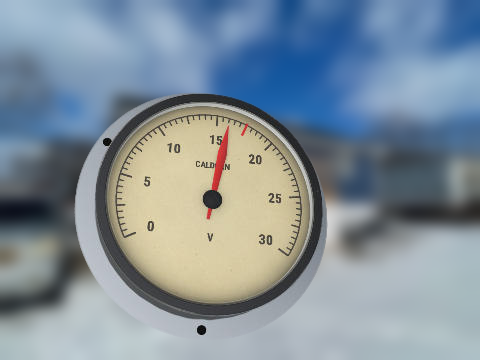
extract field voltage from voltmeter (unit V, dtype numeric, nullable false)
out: 16 V
